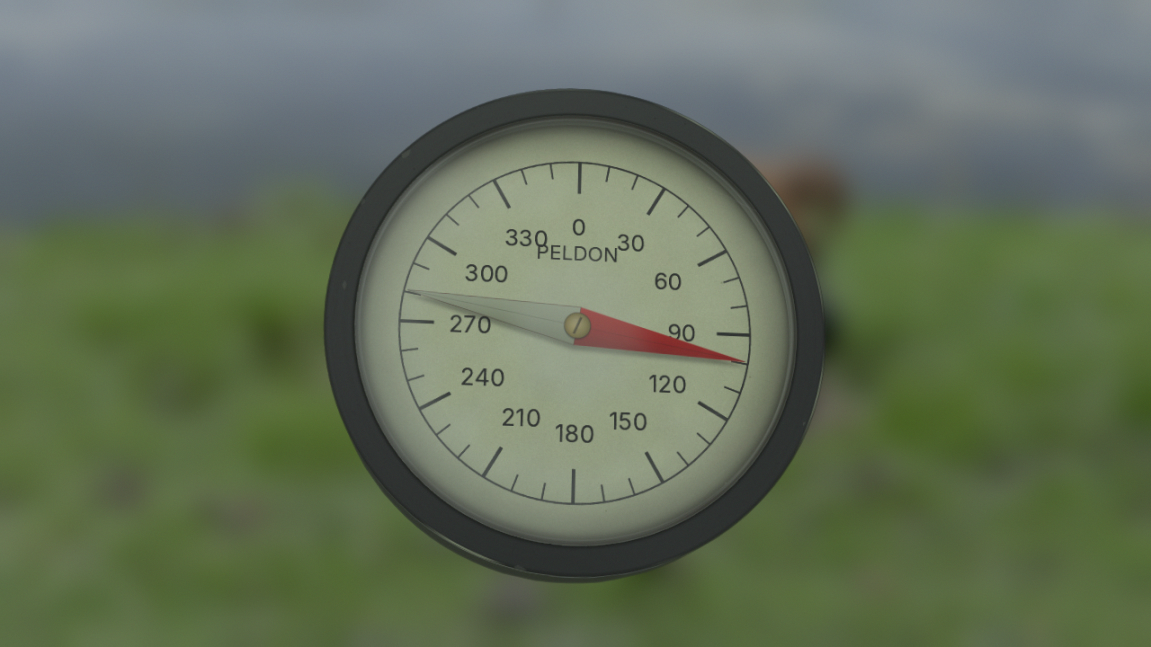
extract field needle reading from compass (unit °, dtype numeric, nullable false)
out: 100 °
